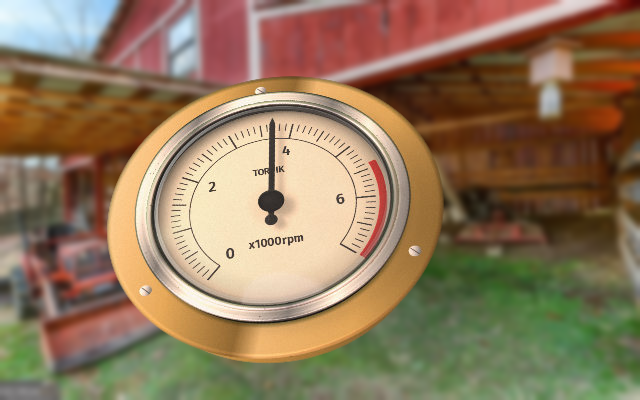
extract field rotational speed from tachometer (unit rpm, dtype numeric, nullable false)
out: 3700 rpm
